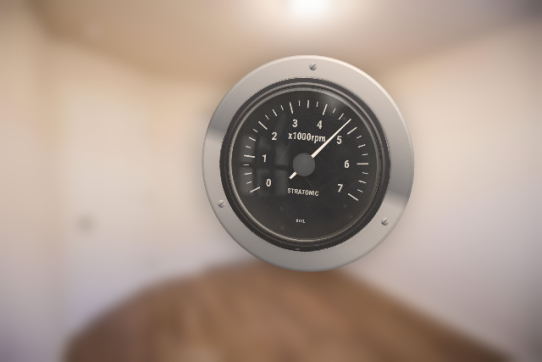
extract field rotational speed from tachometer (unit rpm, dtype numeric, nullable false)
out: 4750 rpm
